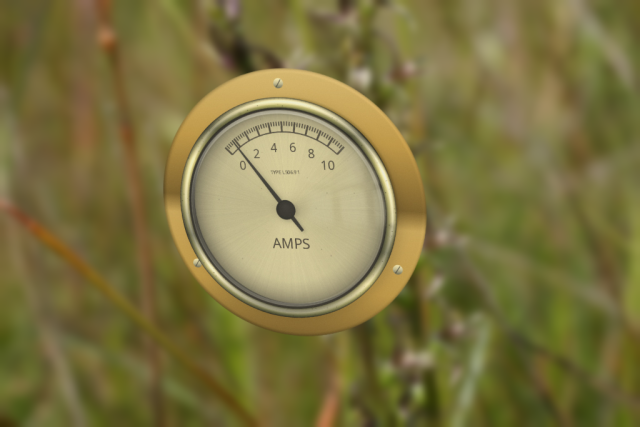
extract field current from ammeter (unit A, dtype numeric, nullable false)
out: 1 A
